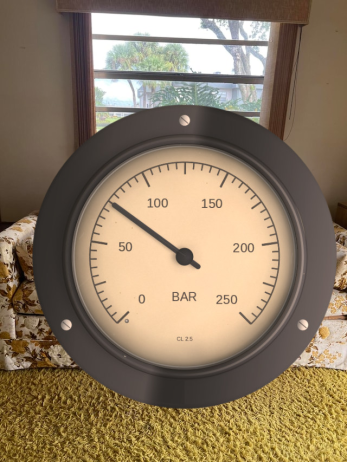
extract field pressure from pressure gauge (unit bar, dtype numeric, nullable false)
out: 75 bar
